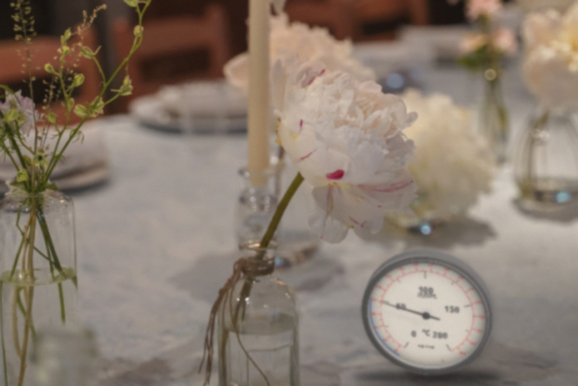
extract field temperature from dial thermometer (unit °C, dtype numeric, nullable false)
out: 50 °C
